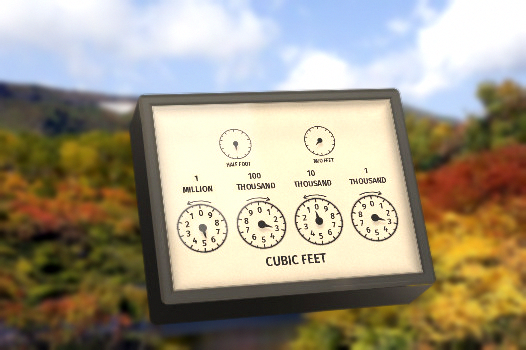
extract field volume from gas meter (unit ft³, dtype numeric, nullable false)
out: 530300 ft³
